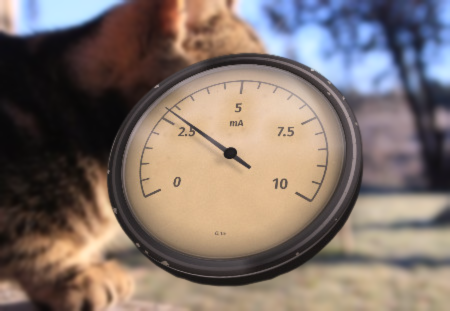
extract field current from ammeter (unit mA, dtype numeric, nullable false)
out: 2.75 mA
